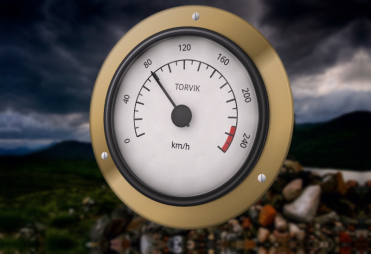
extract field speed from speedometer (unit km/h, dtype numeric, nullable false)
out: 80 km/h
